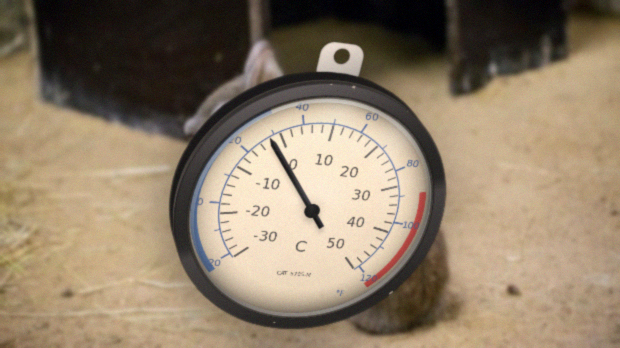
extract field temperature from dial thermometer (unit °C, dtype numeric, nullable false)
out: -2 °C
